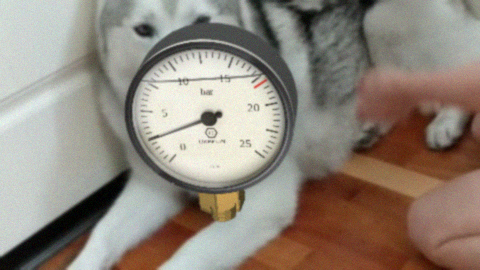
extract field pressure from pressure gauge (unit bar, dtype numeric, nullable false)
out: 2.5 bar
